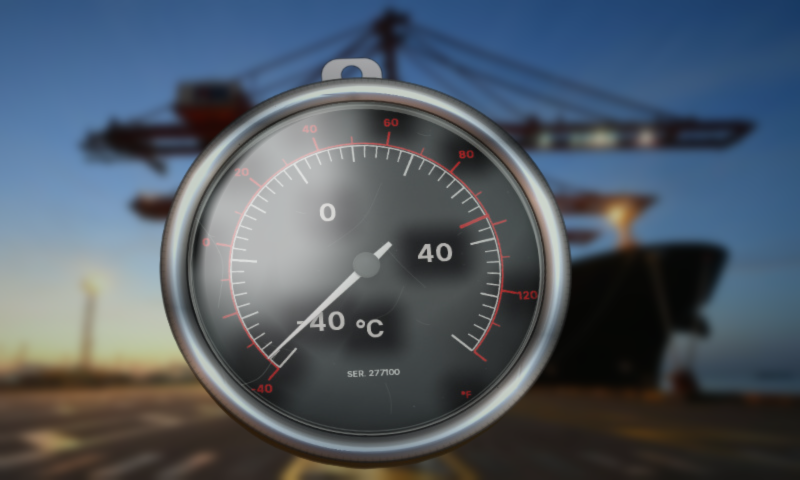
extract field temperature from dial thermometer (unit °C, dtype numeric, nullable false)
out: -38 °C
